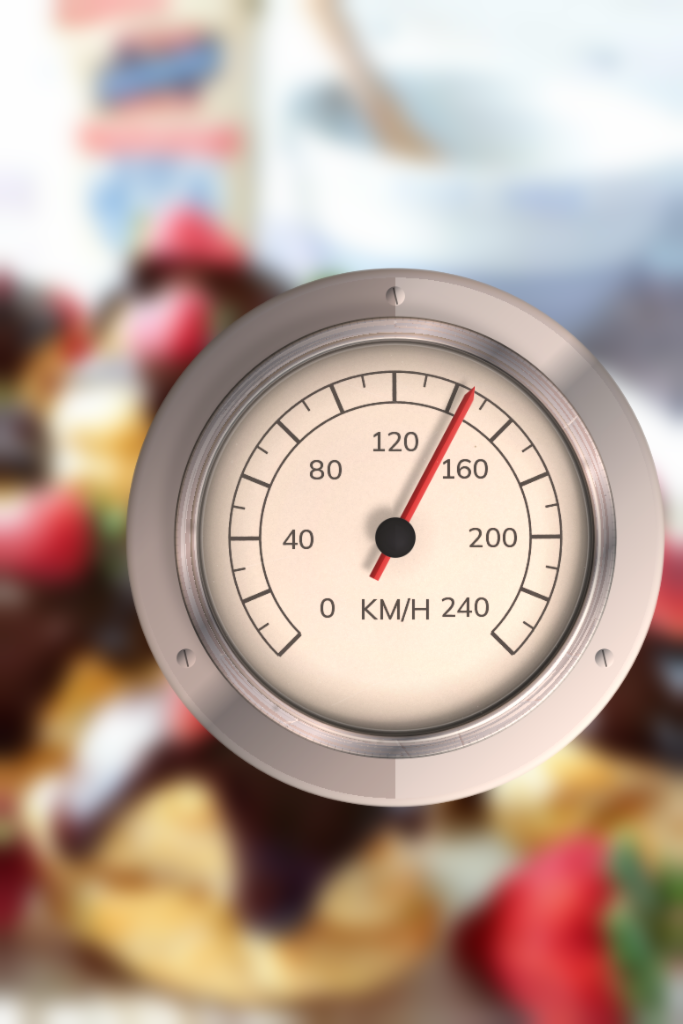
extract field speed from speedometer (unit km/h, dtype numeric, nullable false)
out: 145 km/h
